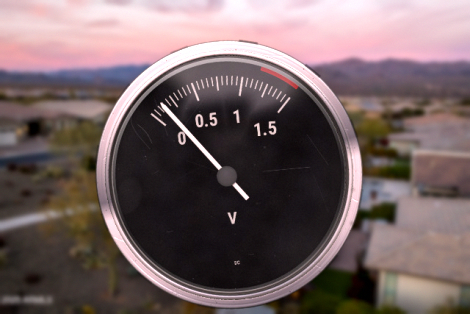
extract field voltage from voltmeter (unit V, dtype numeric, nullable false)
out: 0.15 V
